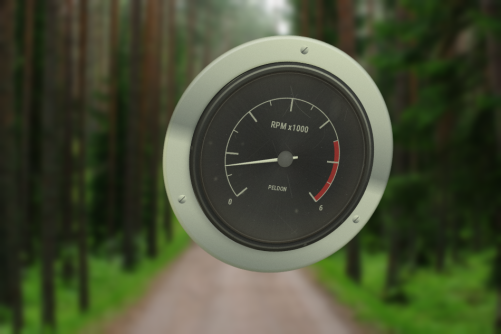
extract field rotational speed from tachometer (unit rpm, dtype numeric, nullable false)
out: 750 rpm
